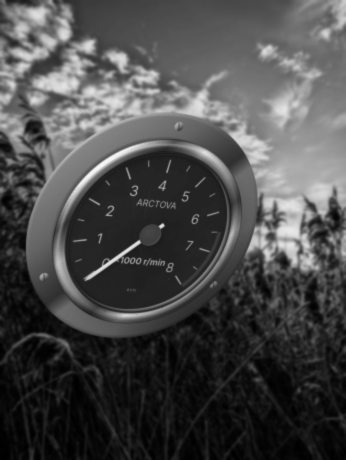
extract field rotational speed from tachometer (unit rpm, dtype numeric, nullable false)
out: 0 rpm
